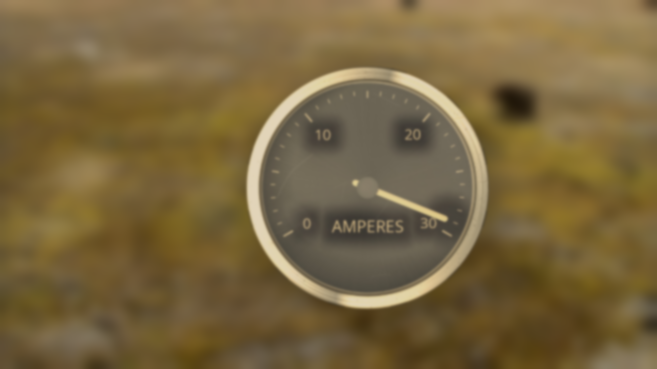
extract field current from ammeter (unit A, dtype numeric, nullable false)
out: 29 A
